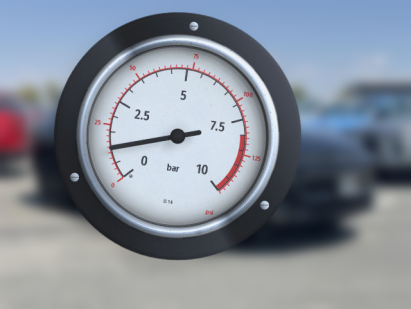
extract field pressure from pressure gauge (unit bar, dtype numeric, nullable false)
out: 1 bar
